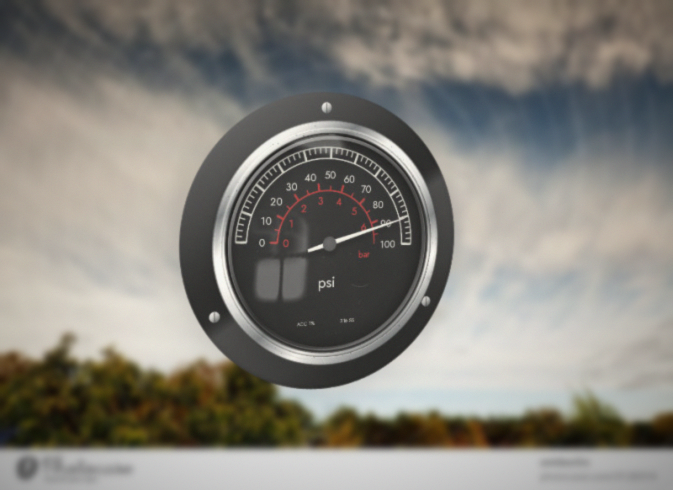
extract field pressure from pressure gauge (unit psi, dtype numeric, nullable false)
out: 90 psi
